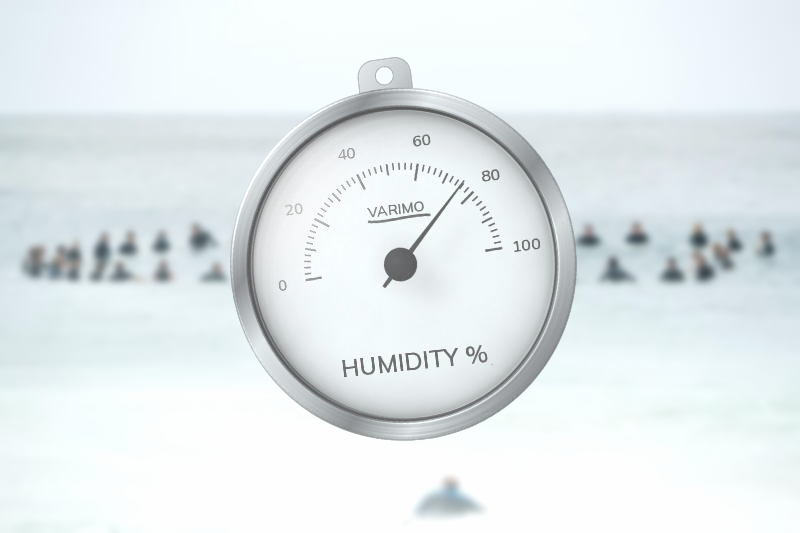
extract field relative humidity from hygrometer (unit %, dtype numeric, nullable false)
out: 76 %
